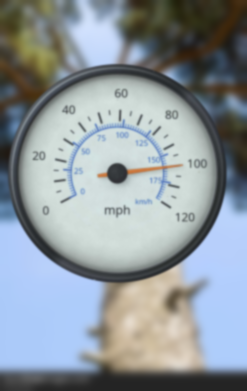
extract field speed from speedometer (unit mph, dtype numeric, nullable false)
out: 100 mph
